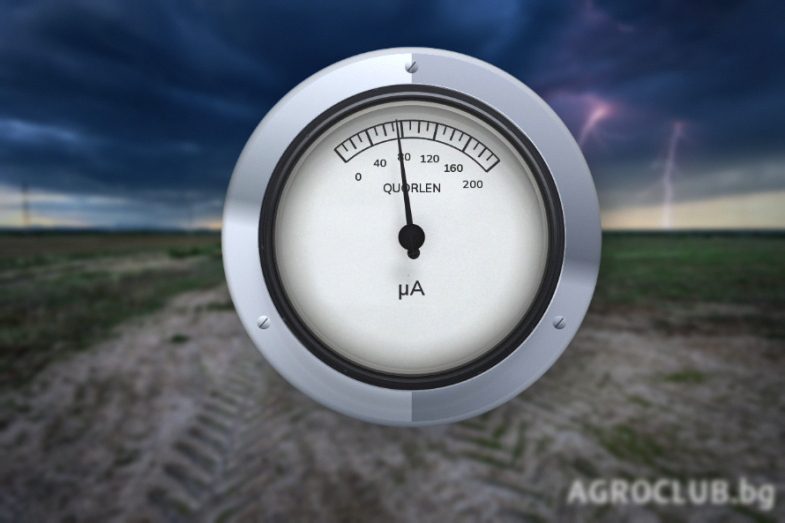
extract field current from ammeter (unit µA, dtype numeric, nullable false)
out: 75 µA
